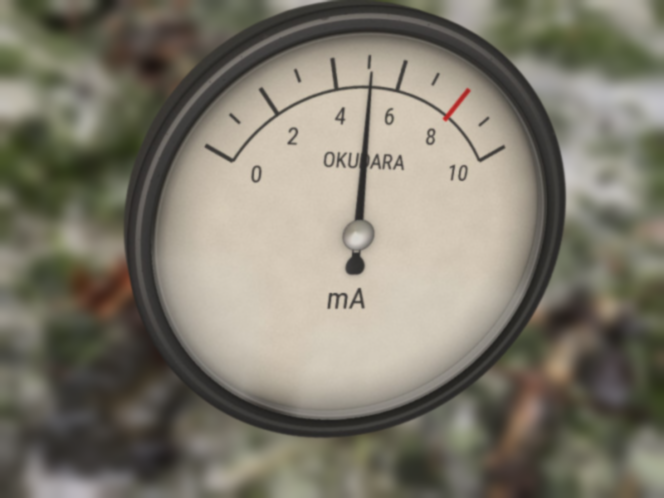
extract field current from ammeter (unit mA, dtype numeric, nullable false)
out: 5 mA
